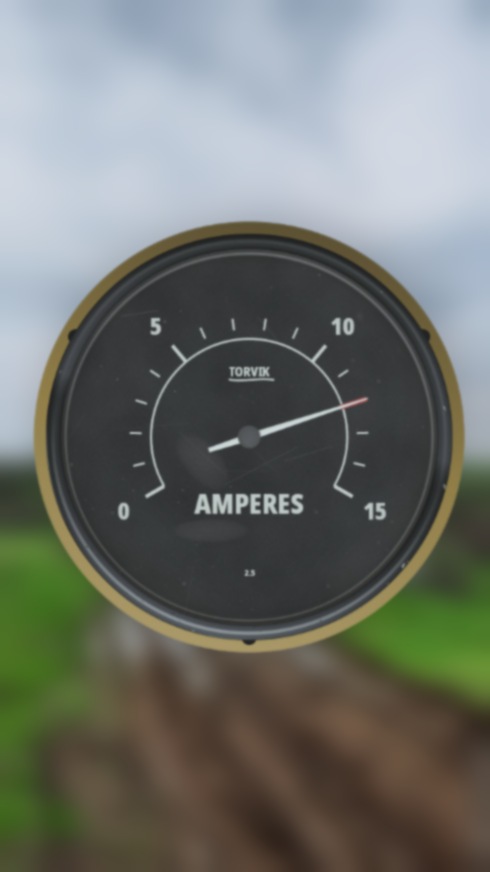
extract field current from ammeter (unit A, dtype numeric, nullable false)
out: 12 A
